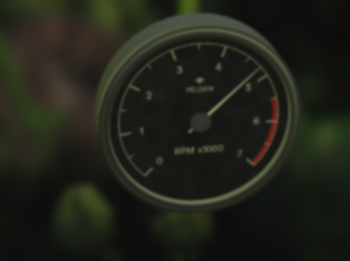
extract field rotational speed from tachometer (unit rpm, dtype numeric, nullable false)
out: 4750 rpm
